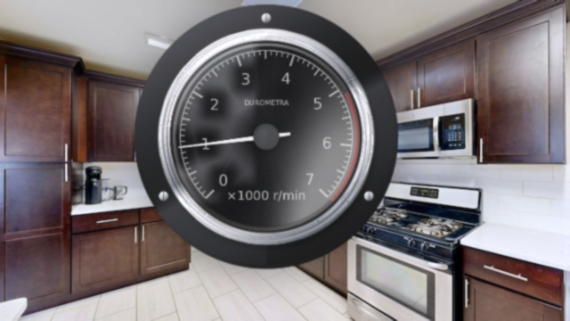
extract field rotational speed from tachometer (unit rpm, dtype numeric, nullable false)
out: 1000 rpm
